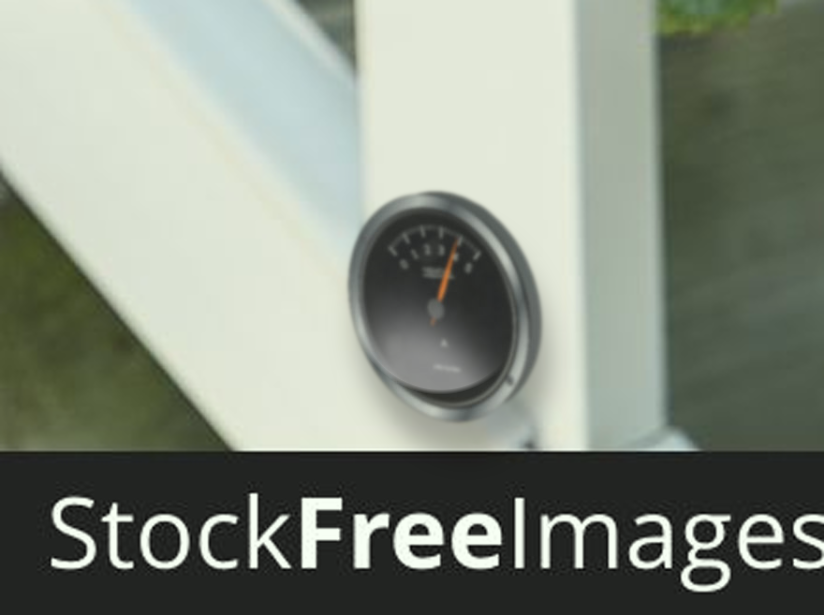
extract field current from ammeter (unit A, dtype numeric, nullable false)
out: 4 A
